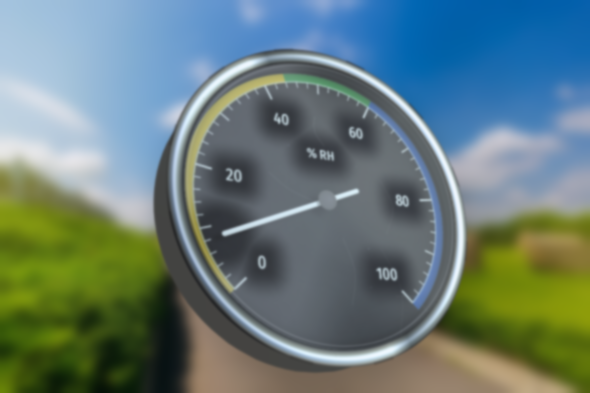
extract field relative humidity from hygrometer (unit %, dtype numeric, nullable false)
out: 8 %
